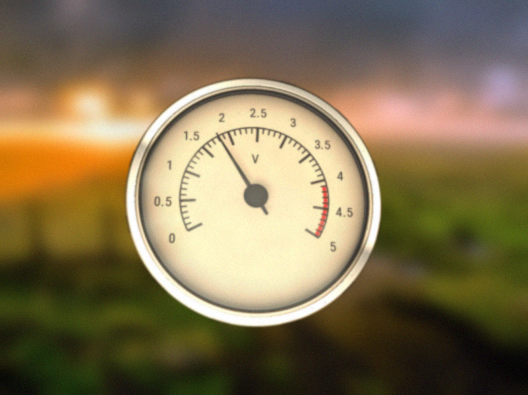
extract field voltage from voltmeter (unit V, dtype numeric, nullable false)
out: 1.8 V
